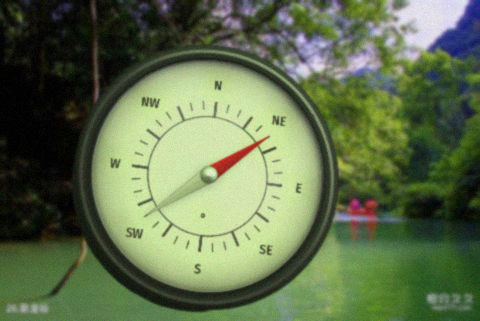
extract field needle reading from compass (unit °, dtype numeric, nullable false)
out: 50 °
